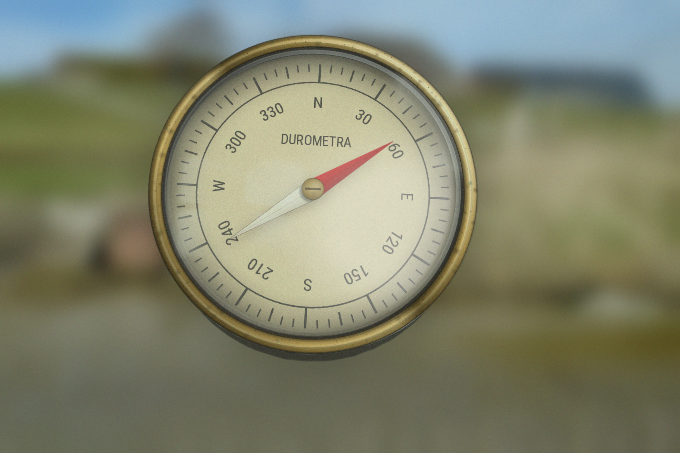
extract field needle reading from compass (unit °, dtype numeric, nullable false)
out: 55 °
